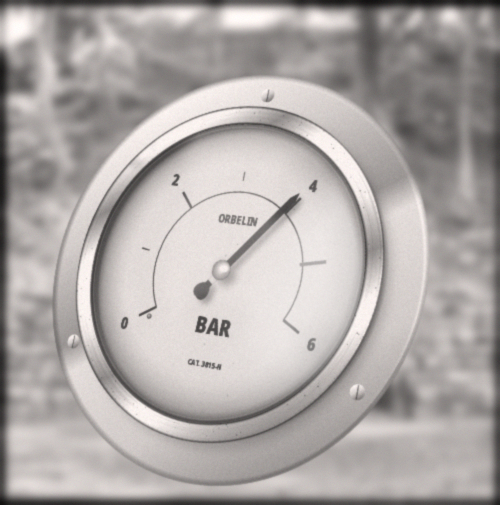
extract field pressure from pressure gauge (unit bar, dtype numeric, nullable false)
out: 4 bar
